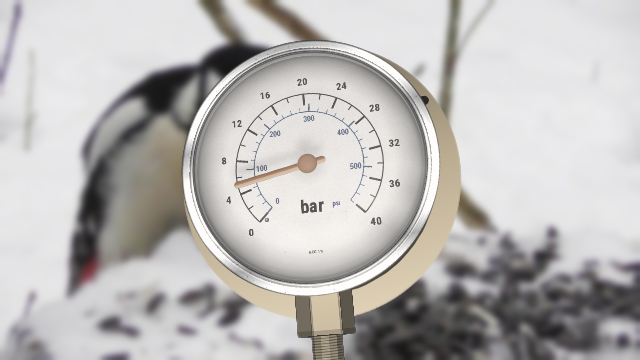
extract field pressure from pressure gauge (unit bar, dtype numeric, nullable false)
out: 5 bar
